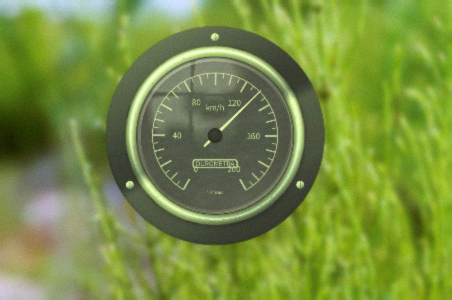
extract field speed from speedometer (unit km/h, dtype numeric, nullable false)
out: 130 km/h
